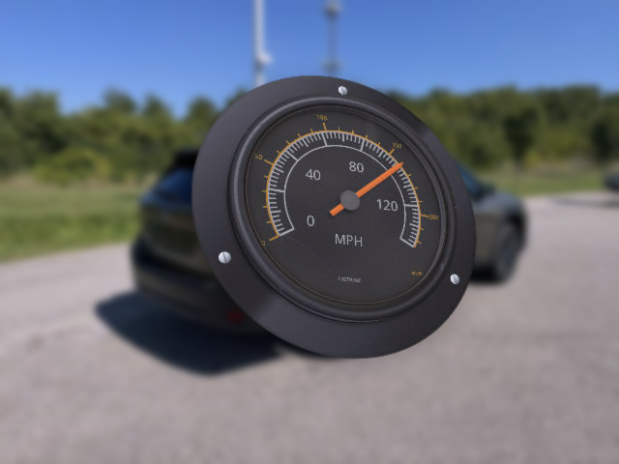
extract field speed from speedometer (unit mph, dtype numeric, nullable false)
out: 100 mph
